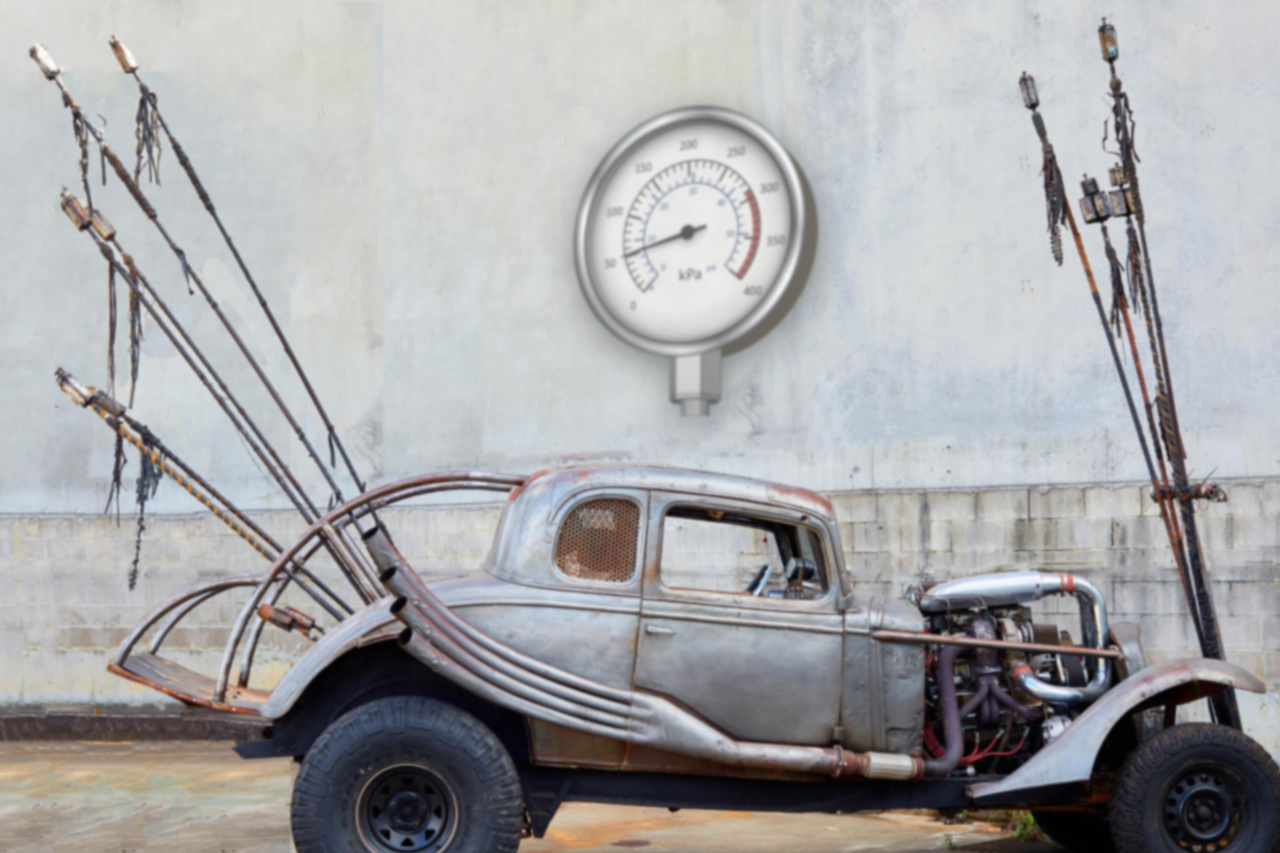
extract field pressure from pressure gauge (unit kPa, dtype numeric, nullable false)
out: 50 kPa
